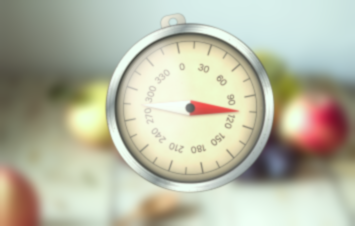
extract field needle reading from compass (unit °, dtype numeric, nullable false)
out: 105 °
